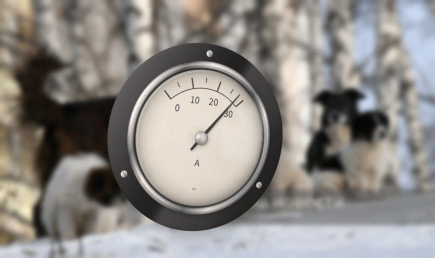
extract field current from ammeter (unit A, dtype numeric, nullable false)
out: 27.5 A
